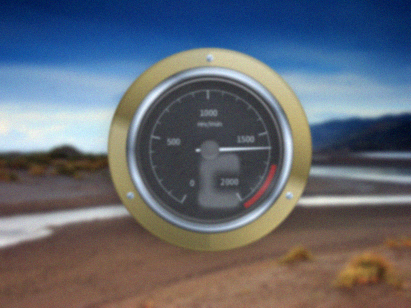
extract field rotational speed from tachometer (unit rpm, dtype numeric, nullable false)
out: 1600 rpm
